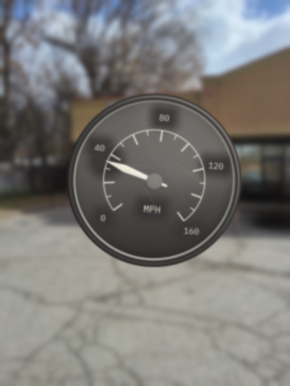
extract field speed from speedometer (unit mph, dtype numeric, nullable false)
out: 35 mph
